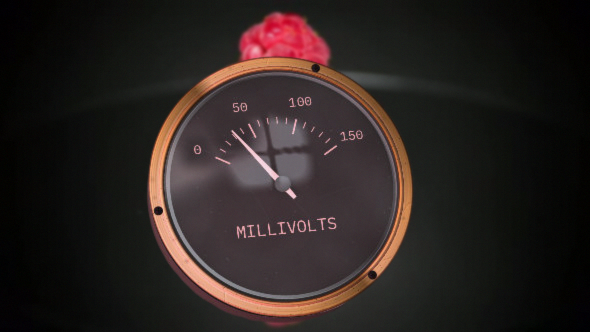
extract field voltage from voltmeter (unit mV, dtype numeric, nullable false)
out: 30 mV
